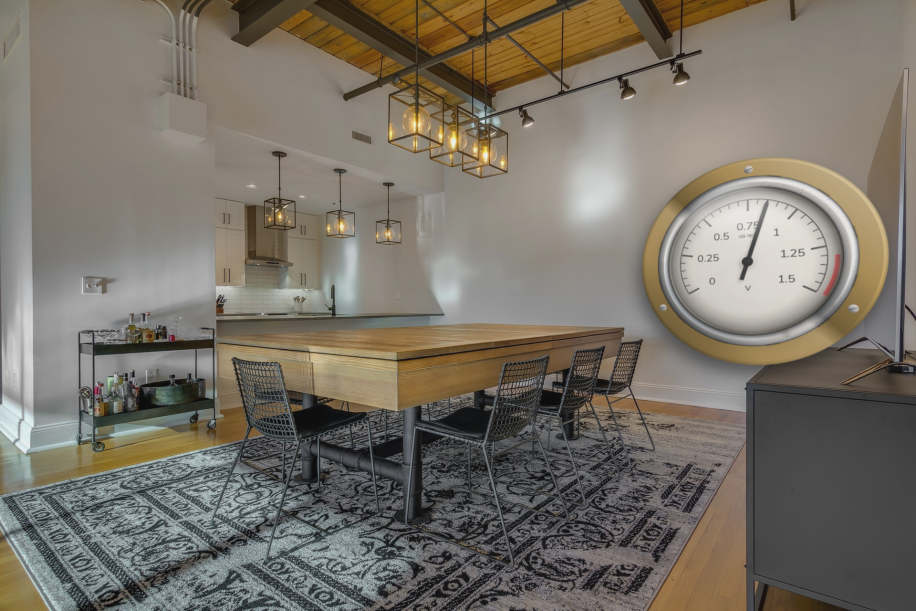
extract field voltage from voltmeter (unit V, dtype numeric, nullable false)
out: 0.85 V
